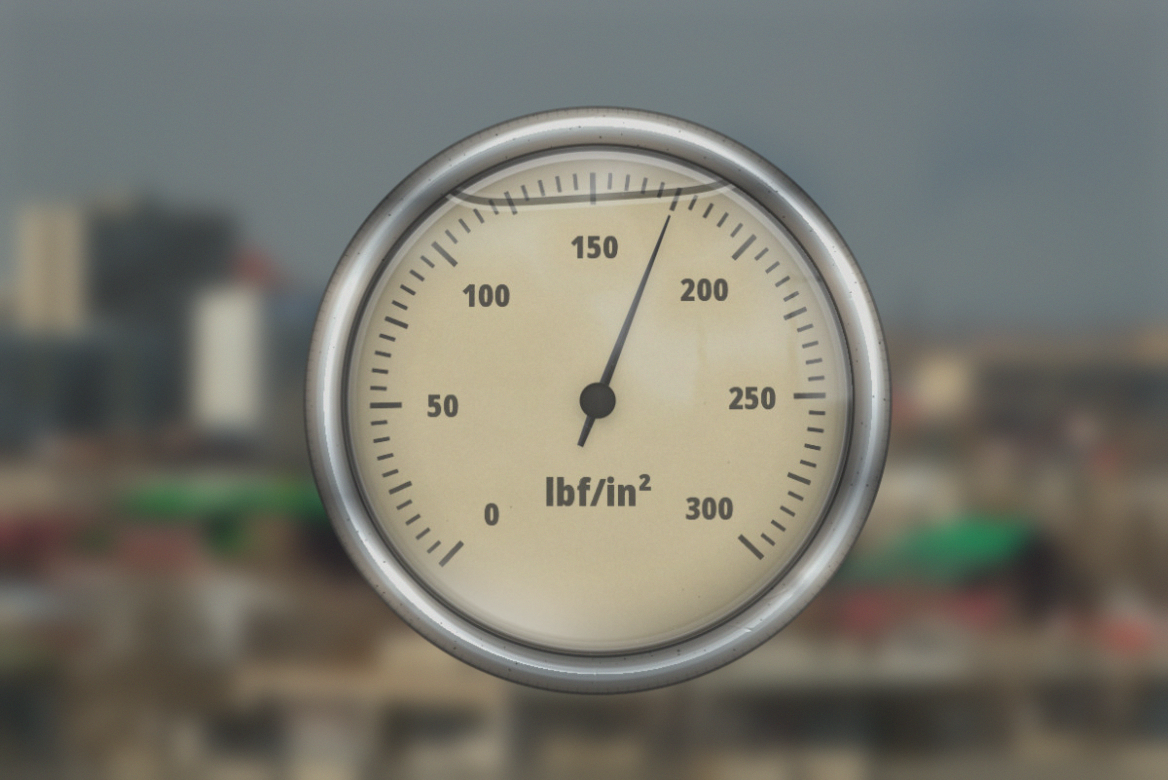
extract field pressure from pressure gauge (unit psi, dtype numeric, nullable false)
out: 175 psi
